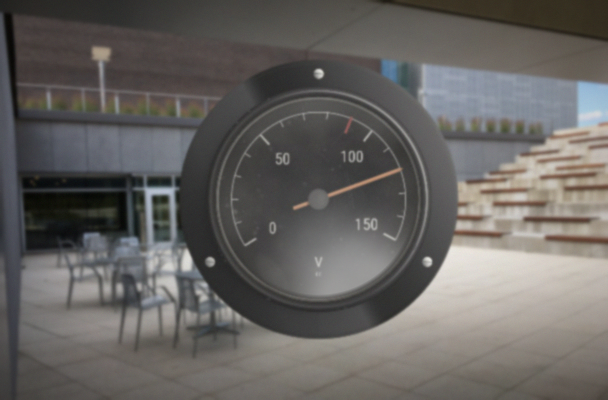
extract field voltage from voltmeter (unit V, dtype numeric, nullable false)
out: 120 V
